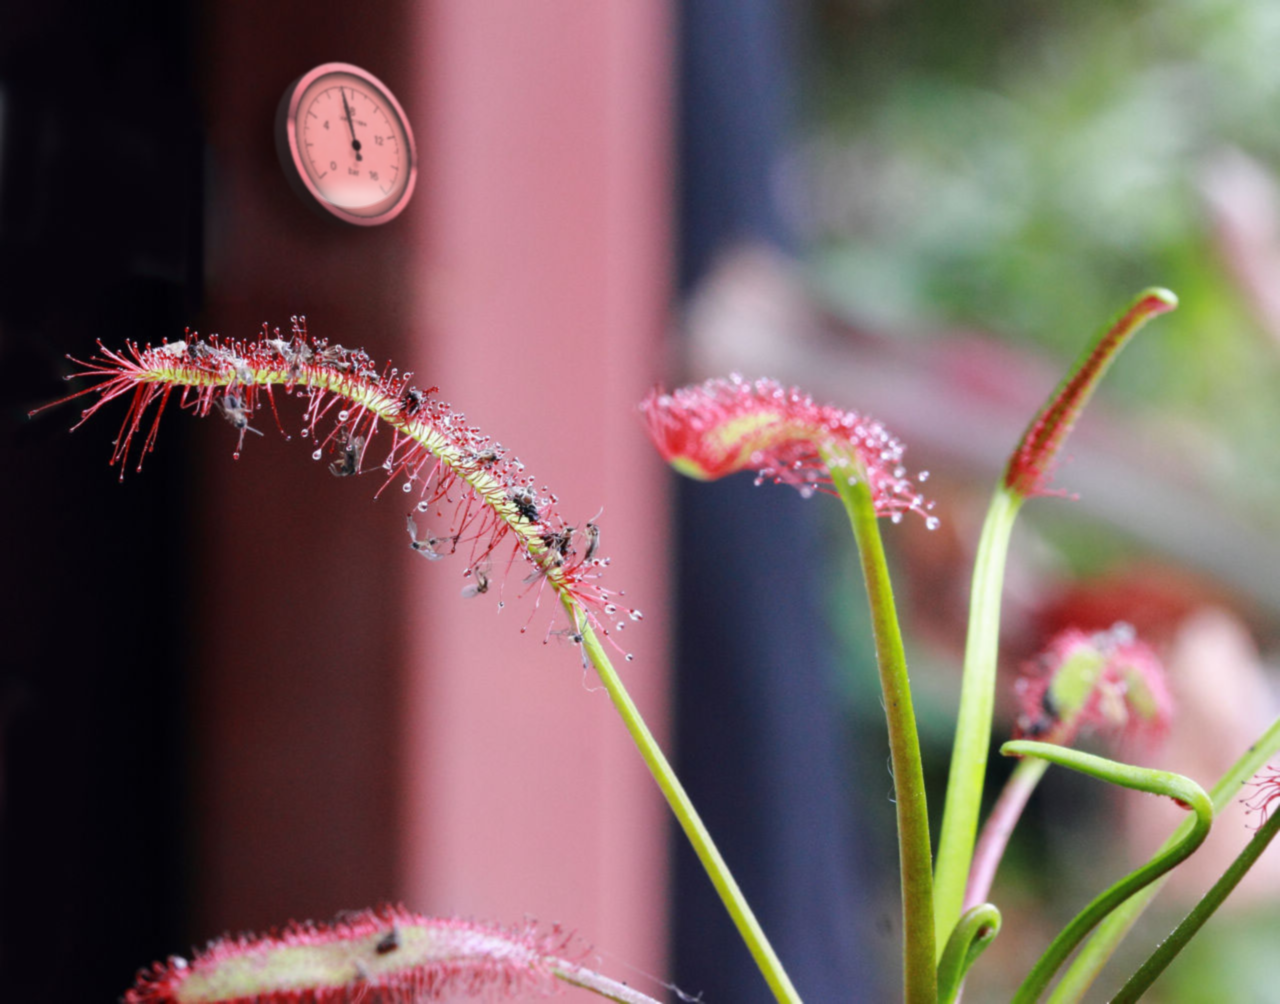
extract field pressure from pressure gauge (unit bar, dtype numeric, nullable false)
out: 7 bar
